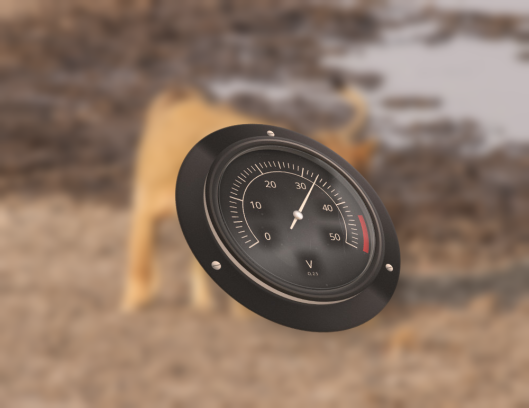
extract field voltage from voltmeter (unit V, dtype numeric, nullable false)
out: 33 V
